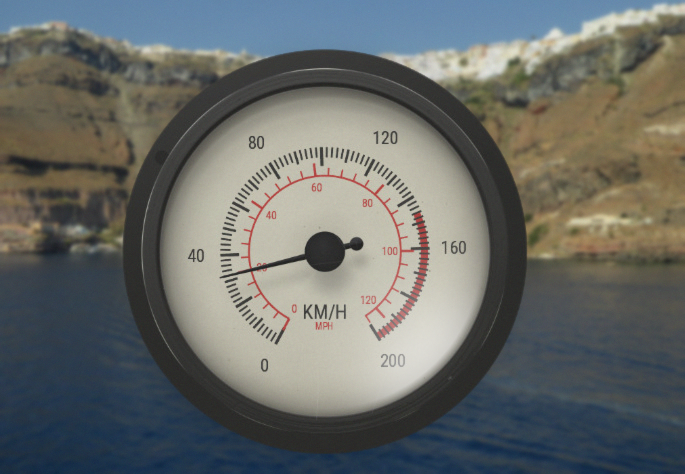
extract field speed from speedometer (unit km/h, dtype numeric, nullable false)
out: 32 km/h
